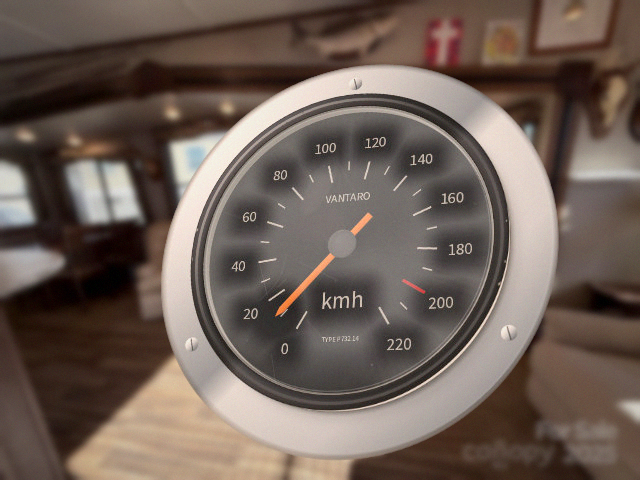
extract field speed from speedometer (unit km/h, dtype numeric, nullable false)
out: 10 km/h
